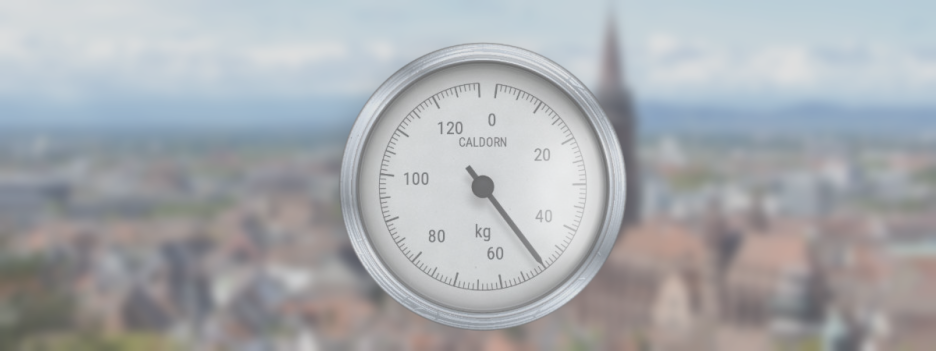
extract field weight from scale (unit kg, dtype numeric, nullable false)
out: 50 kg
